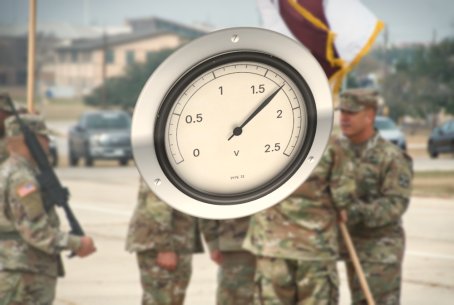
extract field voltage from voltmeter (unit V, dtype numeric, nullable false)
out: 1.7 V
